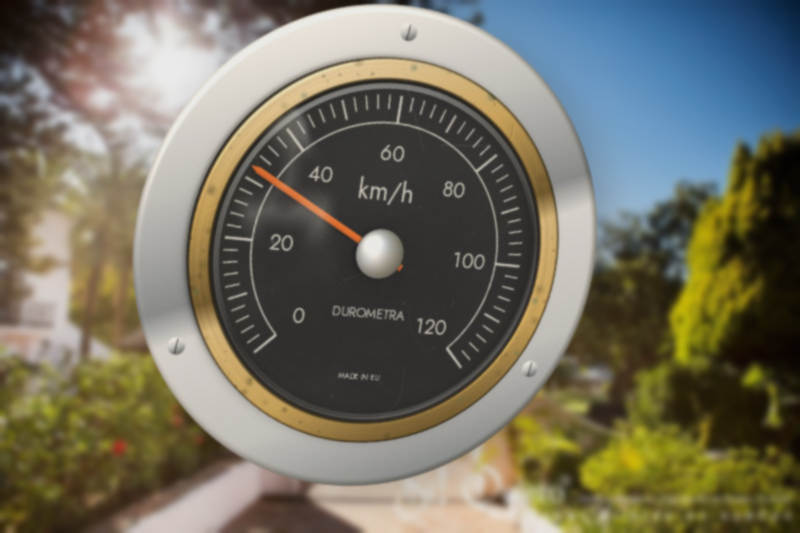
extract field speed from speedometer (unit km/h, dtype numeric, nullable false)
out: 32 km/h
